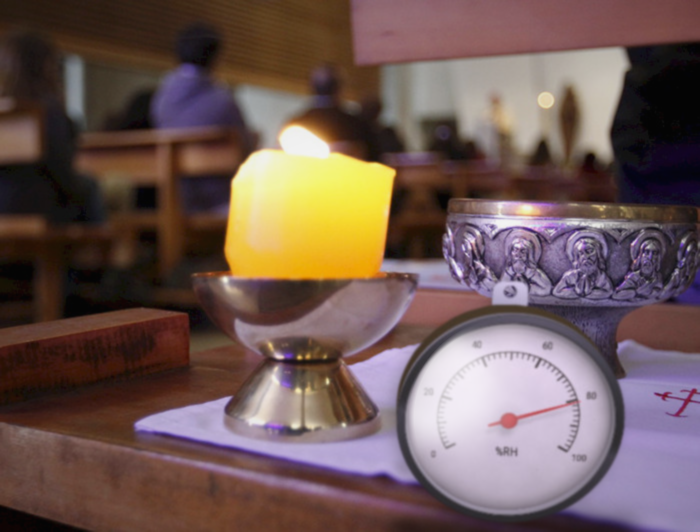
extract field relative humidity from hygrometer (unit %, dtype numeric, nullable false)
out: 80 %
